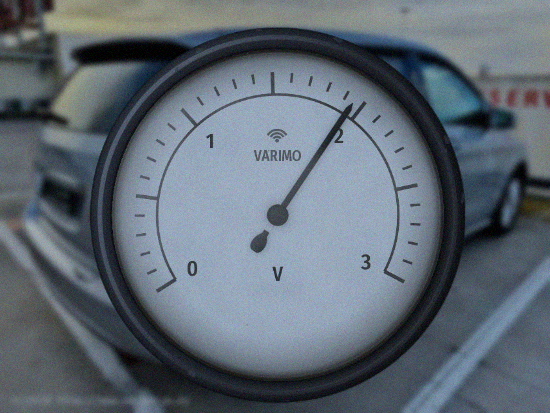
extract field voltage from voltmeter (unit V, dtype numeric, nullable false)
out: 1.95 V
